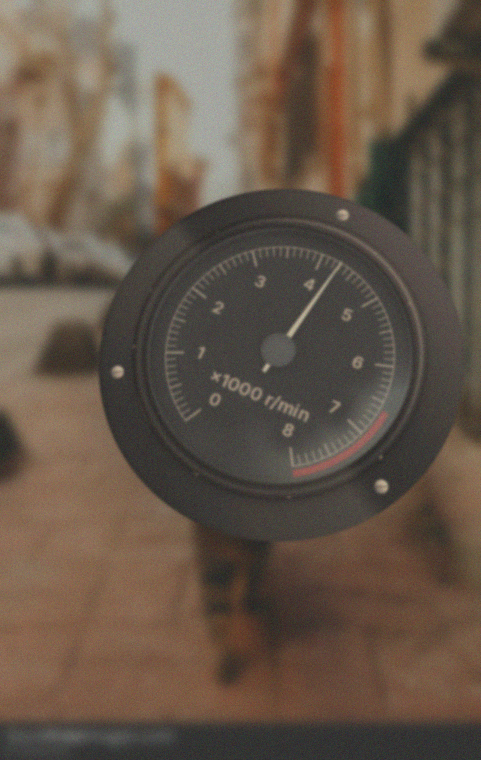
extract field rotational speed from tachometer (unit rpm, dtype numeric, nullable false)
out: 4300 rpm
